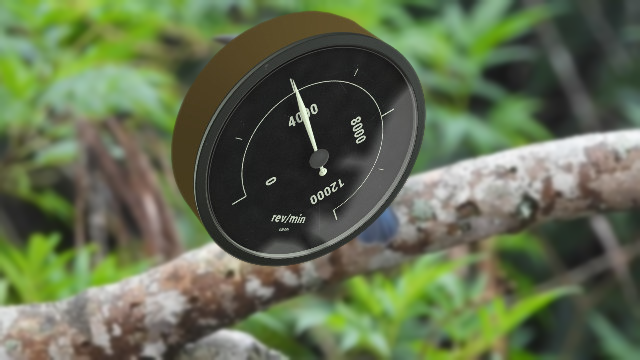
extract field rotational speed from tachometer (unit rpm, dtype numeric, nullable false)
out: 4000 rpm
